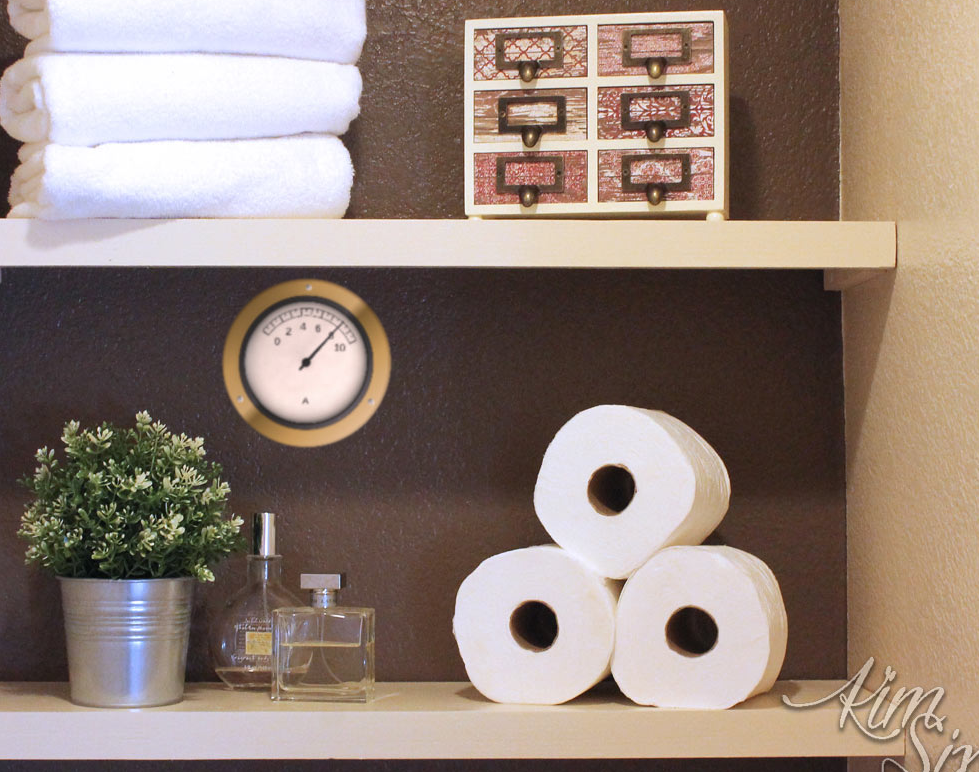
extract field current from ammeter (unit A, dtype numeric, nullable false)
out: 8 A
